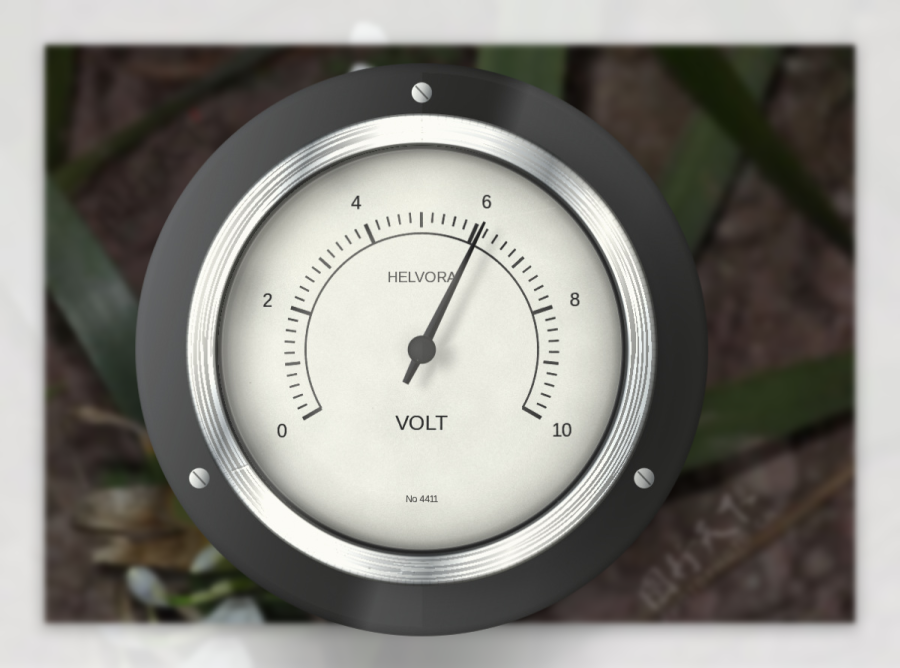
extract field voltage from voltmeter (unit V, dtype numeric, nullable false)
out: 6.1 V
